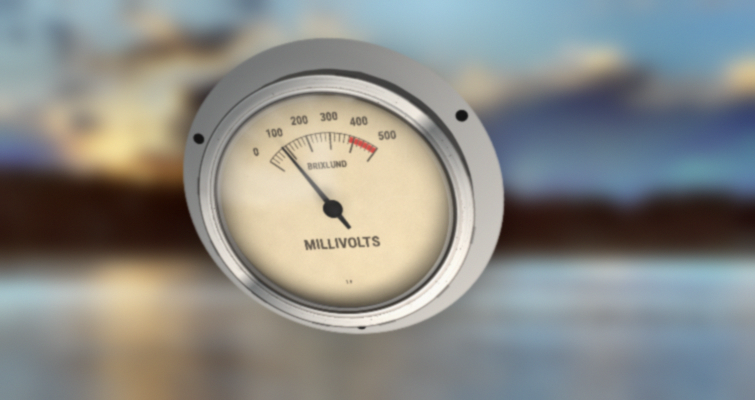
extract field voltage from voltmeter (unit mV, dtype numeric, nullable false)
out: 100 mV
